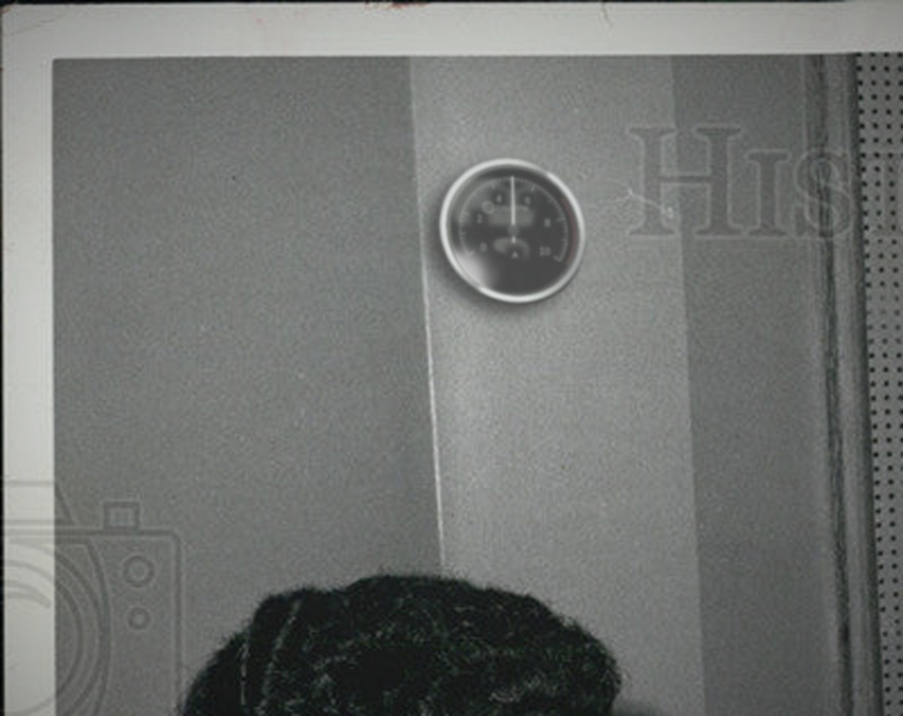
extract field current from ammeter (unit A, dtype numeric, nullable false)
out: 5 A
